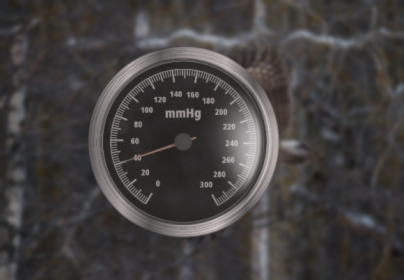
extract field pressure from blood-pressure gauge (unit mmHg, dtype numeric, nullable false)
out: 40 mmHg
